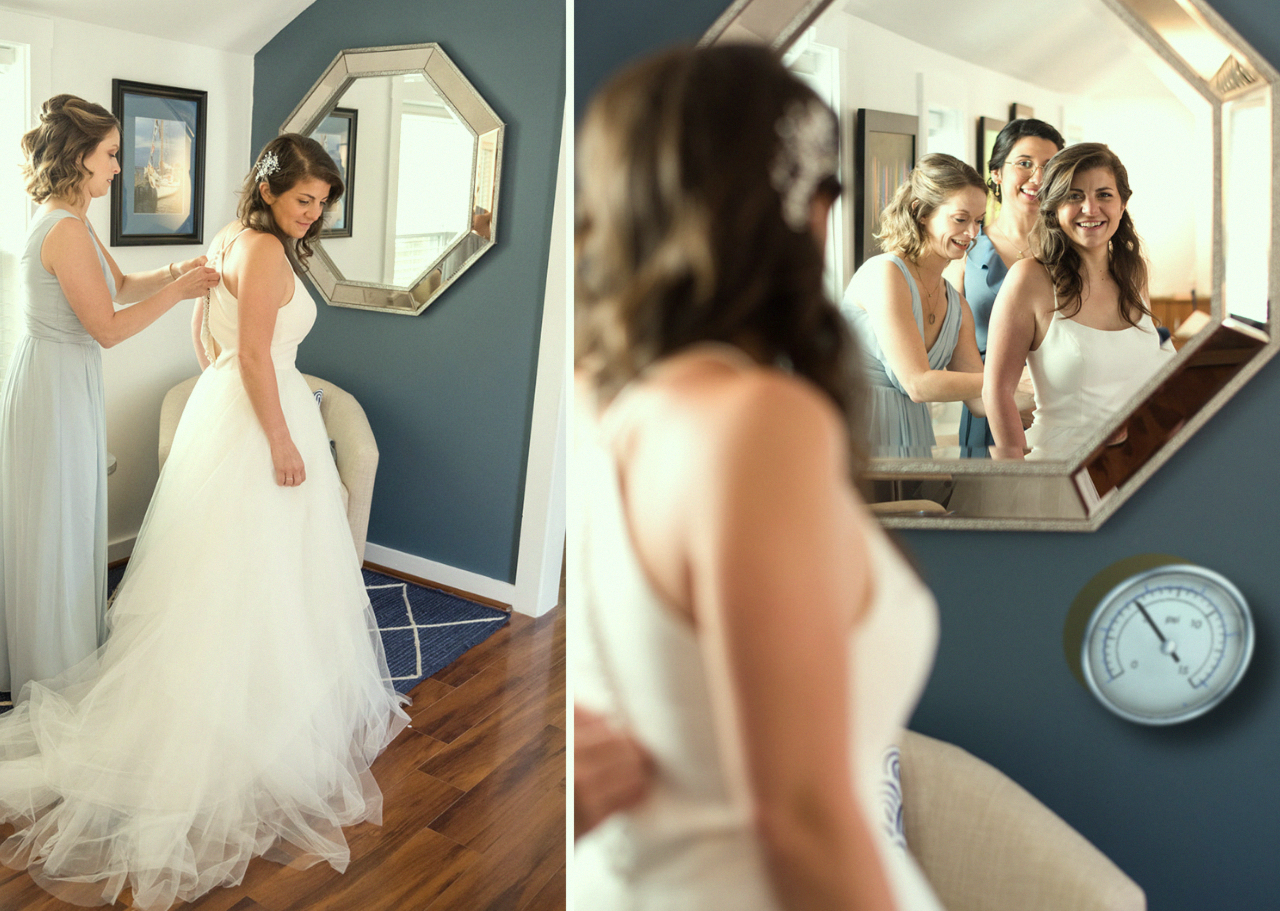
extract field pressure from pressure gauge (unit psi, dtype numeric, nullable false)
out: 5 psi
